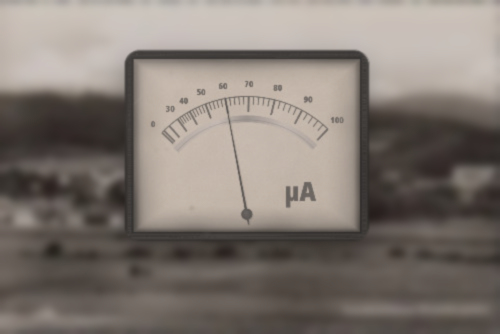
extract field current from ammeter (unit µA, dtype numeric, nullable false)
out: 60 µA
